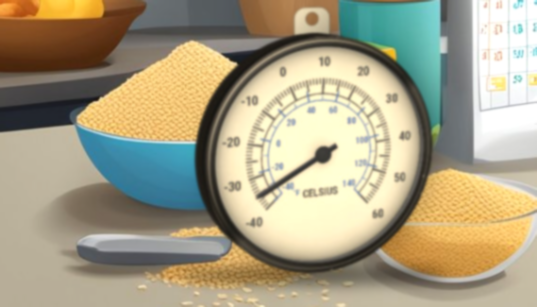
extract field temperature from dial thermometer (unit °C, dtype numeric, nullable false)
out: -35 °C
